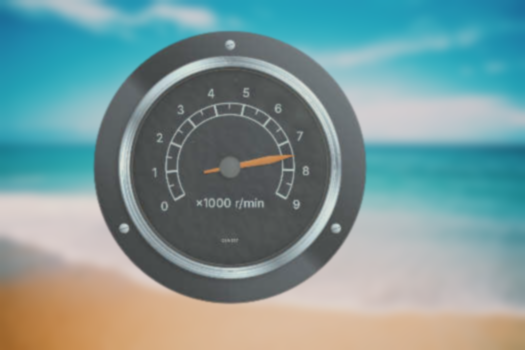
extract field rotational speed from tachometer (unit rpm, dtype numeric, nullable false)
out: 7500 rpm
